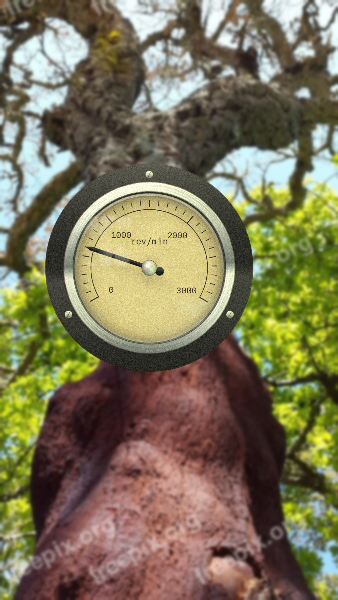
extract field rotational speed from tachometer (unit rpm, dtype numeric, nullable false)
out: 600 rpm
